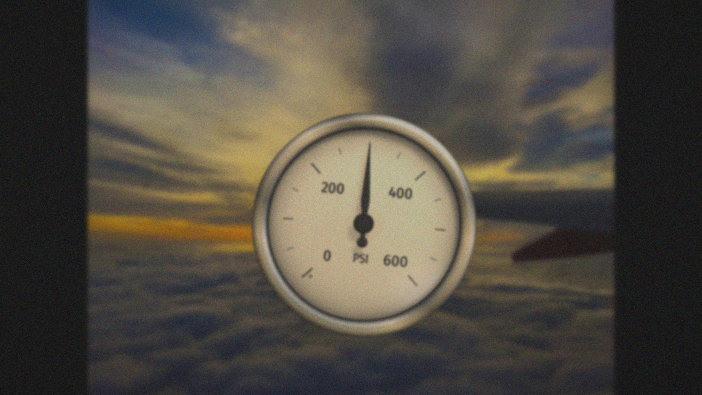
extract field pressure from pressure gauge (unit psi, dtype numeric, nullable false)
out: 300 psi
